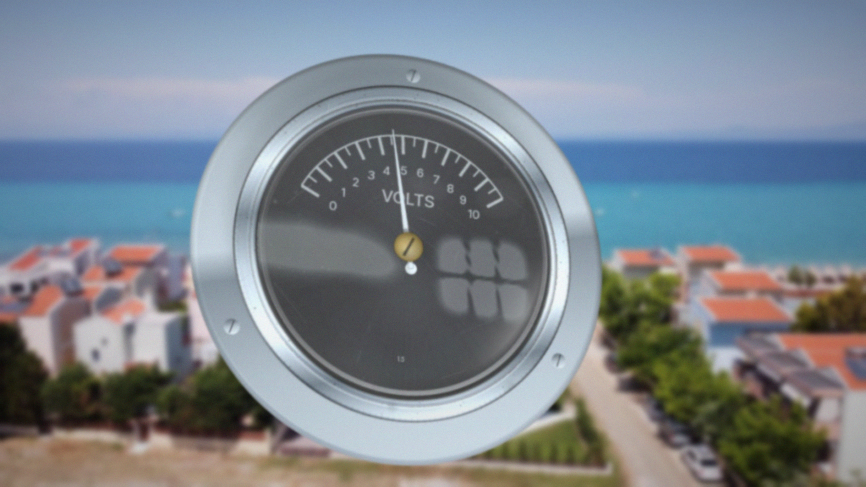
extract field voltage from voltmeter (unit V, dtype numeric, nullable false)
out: 4.5 V
